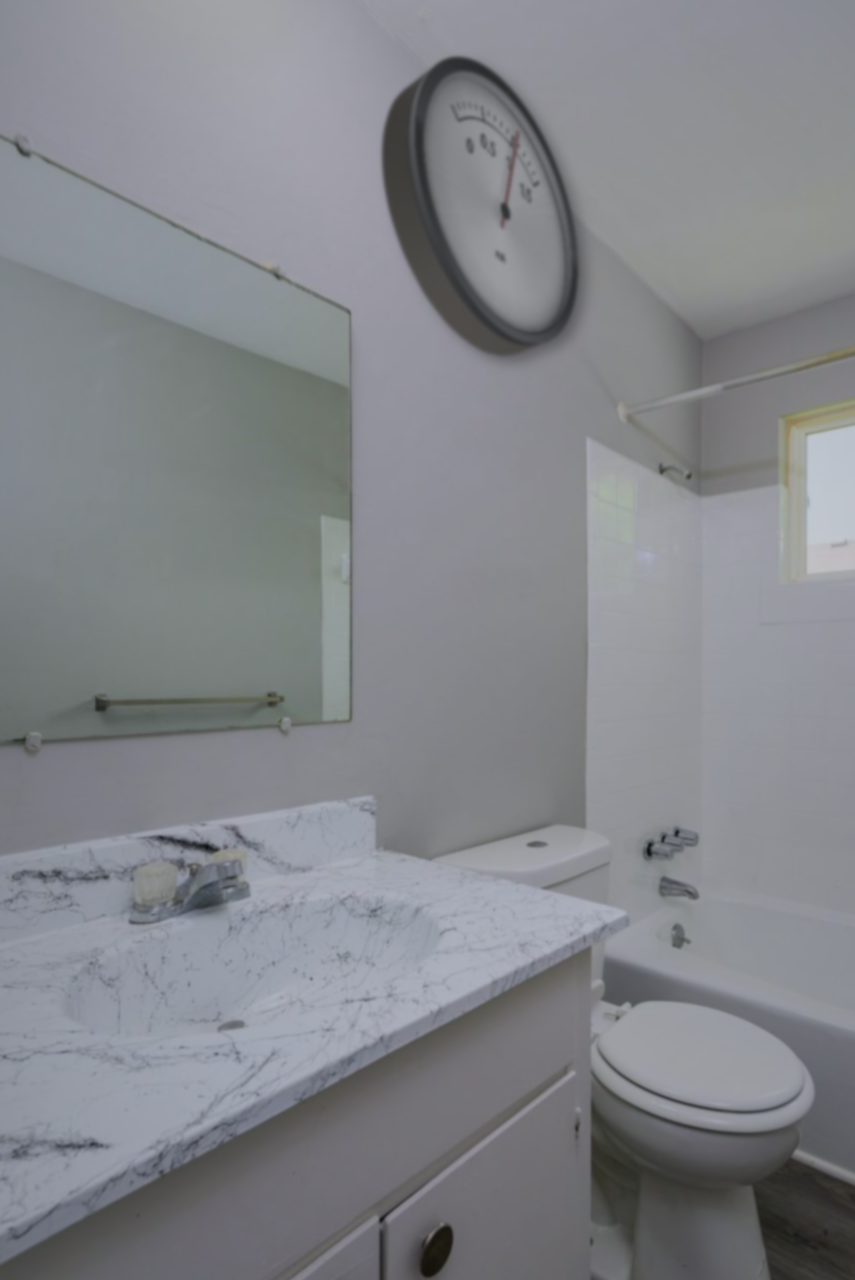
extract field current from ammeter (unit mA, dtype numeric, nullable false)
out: 1 mA
